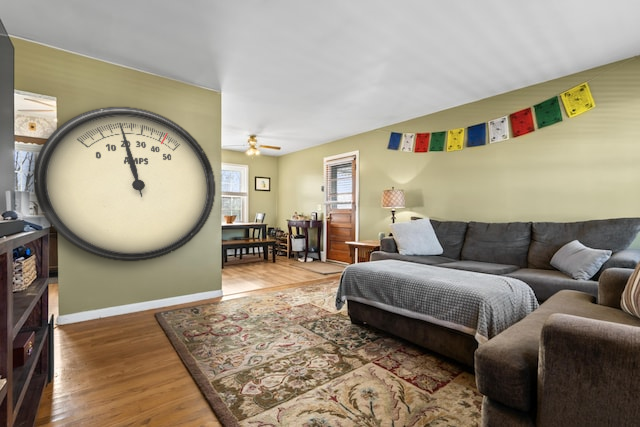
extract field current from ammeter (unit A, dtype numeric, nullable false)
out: 20 A
